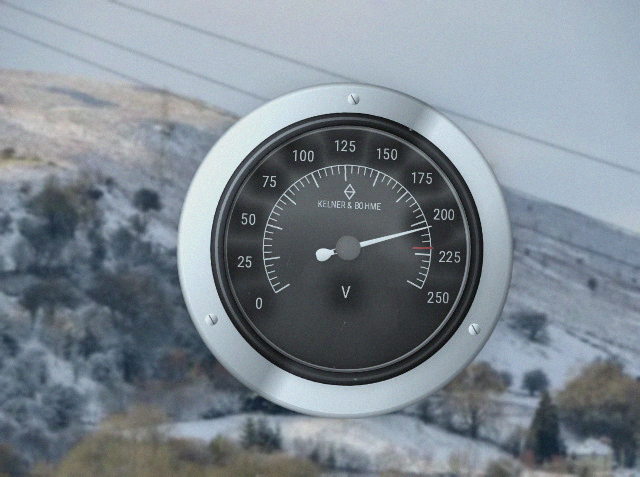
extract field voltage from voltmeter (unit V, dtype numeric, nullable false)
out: 205 V
